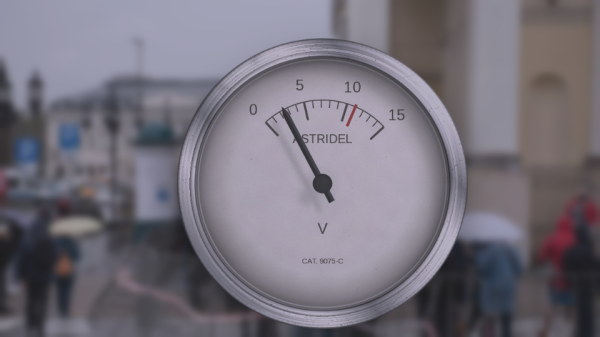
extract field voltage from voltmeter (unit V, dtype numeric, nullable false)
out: 2.5 V
